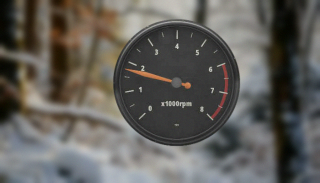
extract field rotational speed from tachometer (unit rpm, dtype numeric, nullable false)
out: 1750 rpm
